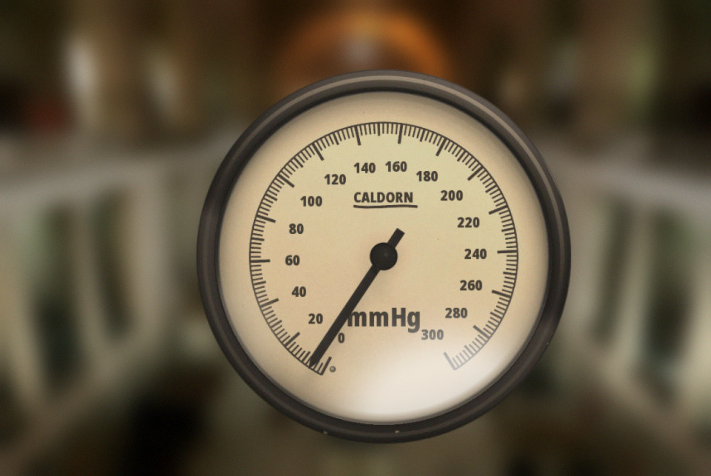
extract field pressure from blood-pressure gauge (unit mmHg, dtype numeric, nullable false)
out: 6 mmHg
